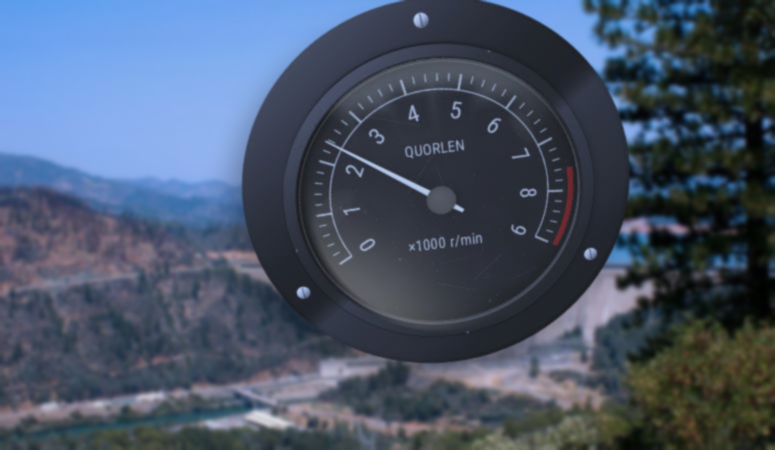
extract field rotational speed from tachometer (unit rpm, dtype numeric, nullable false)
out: 2400 rpm
